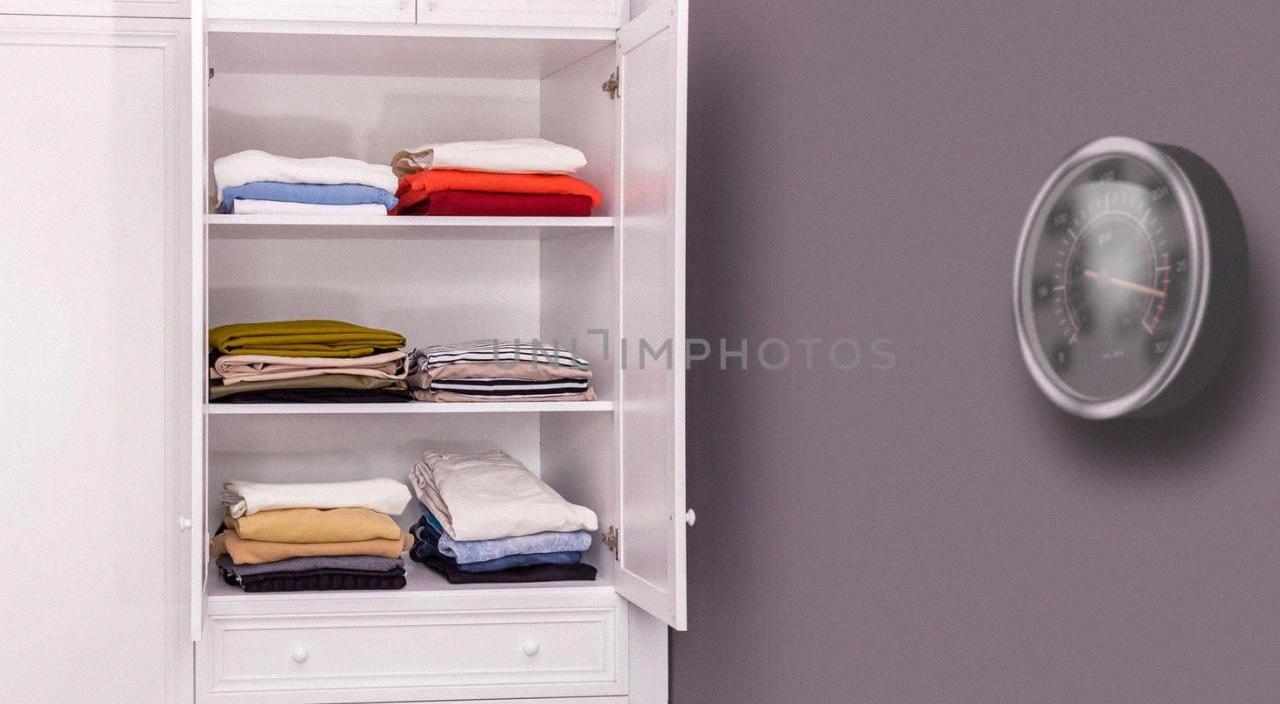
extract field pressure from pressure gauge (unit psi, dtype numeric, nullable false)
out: 270 psi
